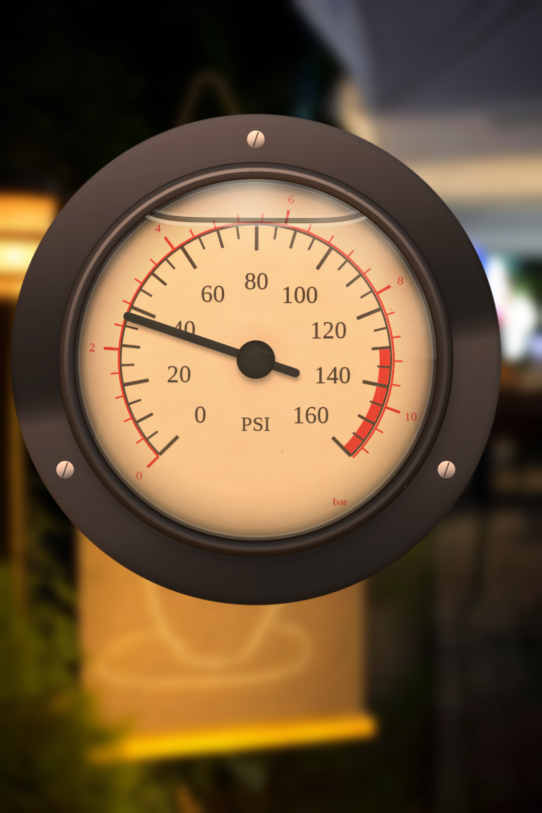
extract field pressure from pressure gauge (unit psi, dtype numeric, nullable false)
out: 37.5 psi
